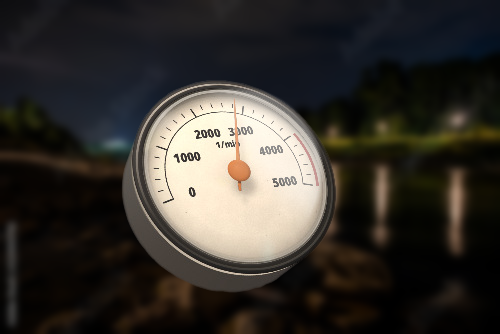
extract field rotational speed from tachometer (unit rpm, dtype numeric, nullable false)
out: 2800 rpm
